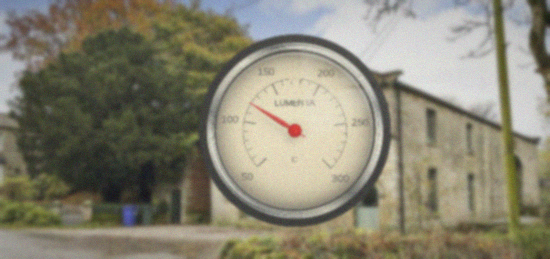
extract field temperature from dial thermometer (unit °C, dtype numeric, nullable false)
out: 120 °C
